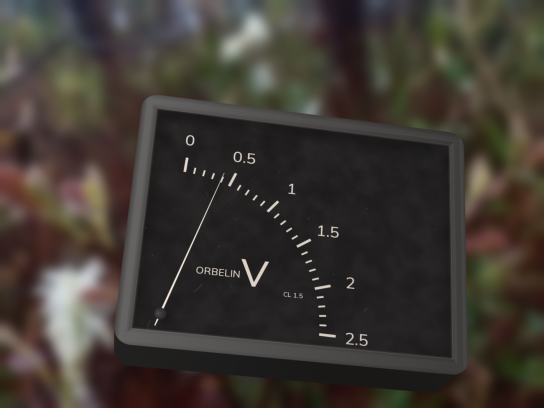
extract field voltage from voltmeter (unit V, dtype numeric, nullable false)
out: 0.4 V
